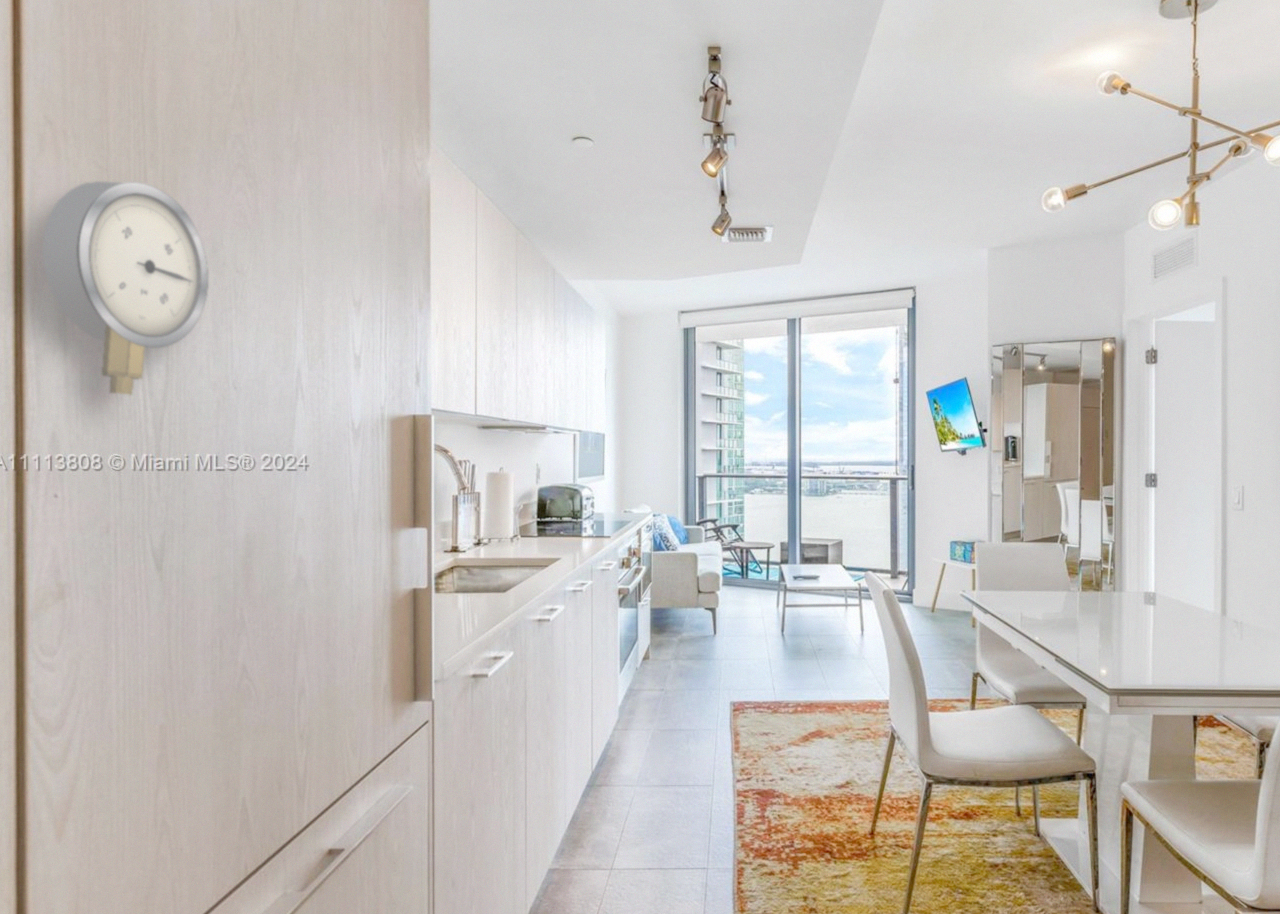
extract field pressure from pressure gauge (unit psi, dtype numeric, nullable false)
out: 50 psi
